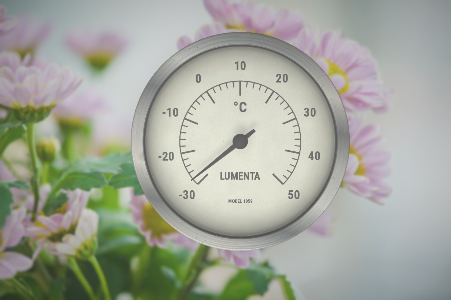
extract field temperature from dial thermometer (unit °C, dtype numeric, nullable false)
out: -28 °C
